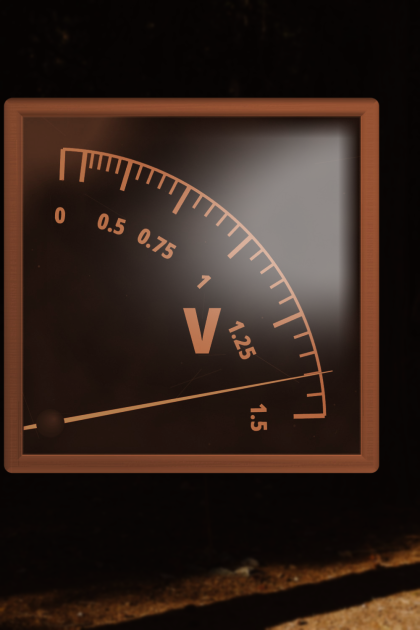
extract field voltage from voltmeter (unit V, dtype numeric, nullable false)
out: 1.4 V
